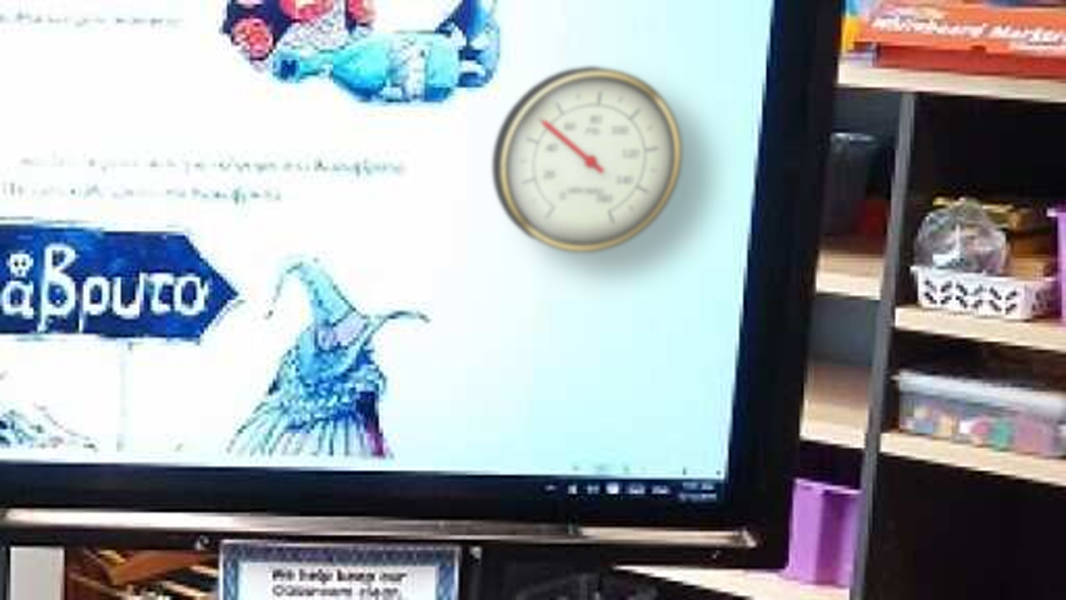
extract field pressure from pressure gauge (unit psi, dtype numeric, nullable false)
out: 50 psi
